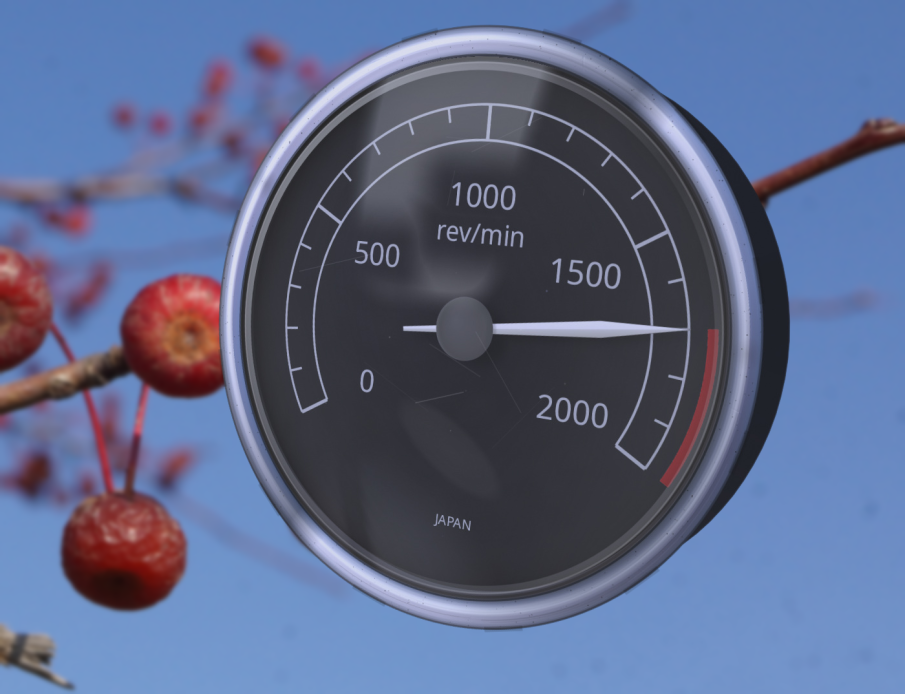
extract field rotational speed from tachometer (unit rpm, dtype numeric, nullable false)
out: 1700 rpm
